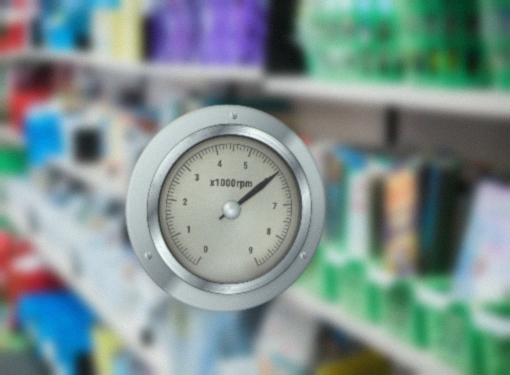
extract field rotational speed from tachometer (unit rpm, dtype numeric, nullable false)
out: 6000 rpm
